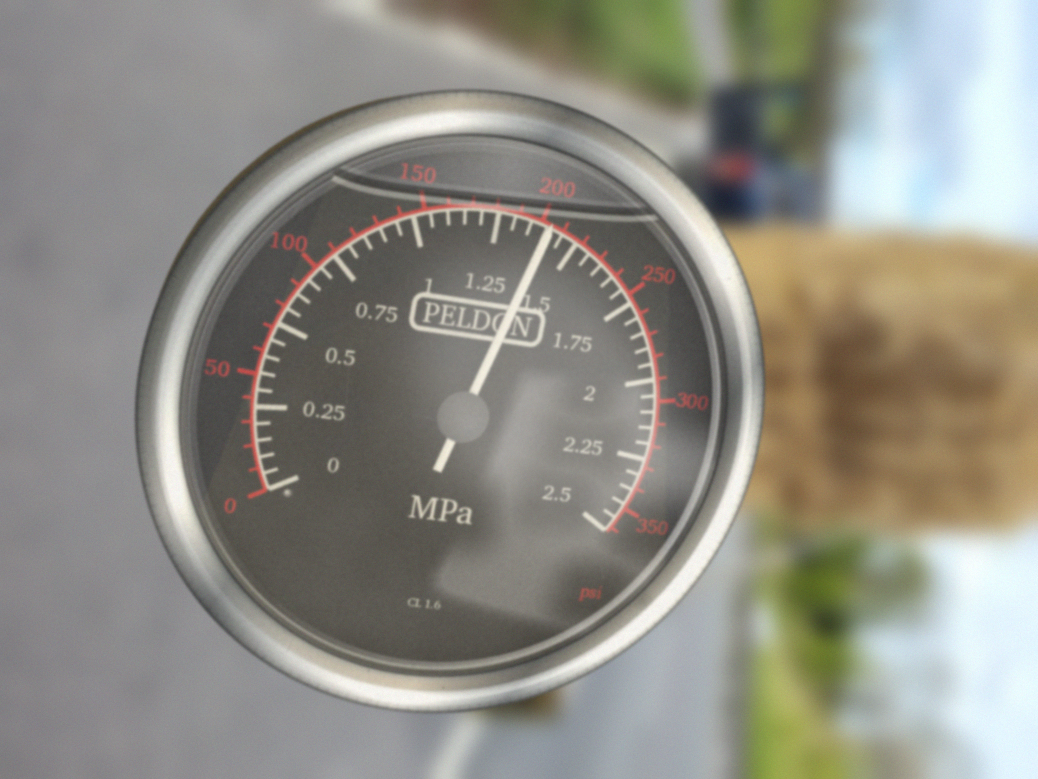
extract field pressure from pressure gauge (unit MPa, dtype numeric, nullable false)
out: 1.4 MPa
